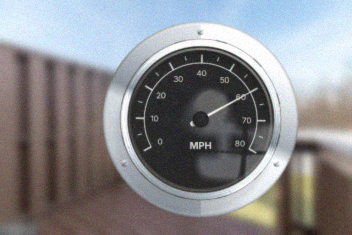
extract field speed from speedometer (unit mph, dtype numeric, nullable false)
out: 60 mph
